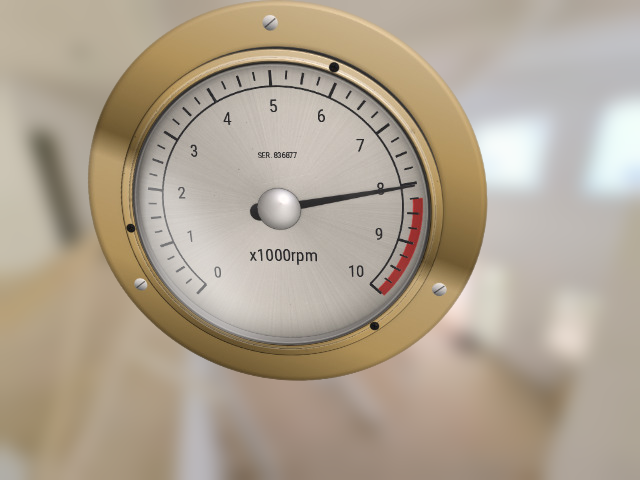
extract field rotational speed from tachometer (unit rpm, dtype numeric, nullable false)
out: 8000 rpm
